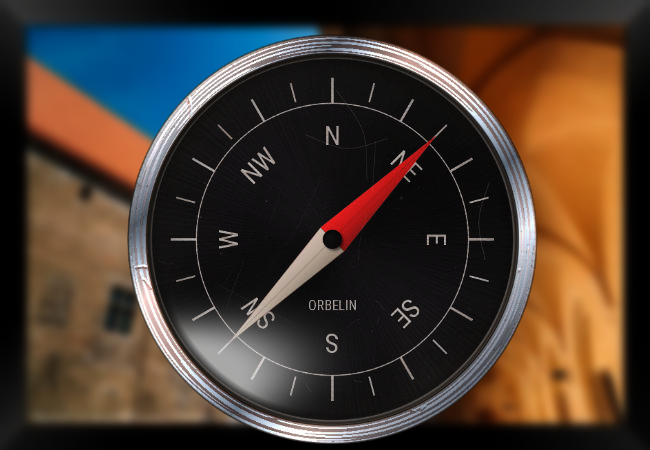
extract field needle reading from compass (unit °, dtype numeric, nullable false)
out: 45 °
